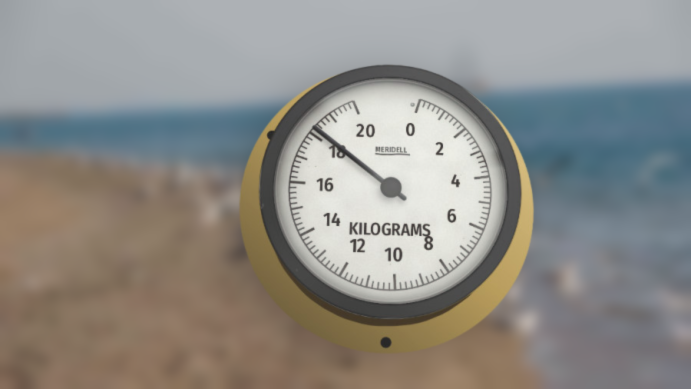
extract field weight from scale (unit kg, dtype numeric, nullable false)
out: 18.2 kg
